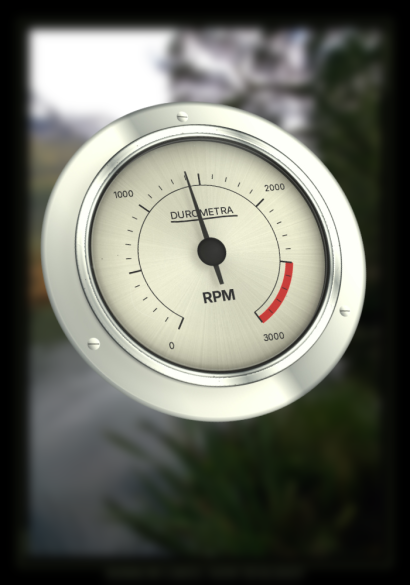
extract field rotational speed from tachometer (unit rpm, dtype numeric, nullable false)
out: 1400 rpm
